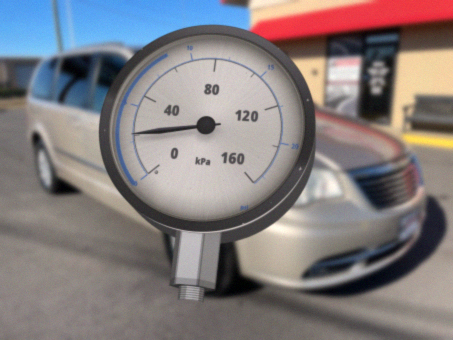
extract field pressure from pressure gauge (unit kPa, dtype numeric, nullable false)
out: 20 kPa
